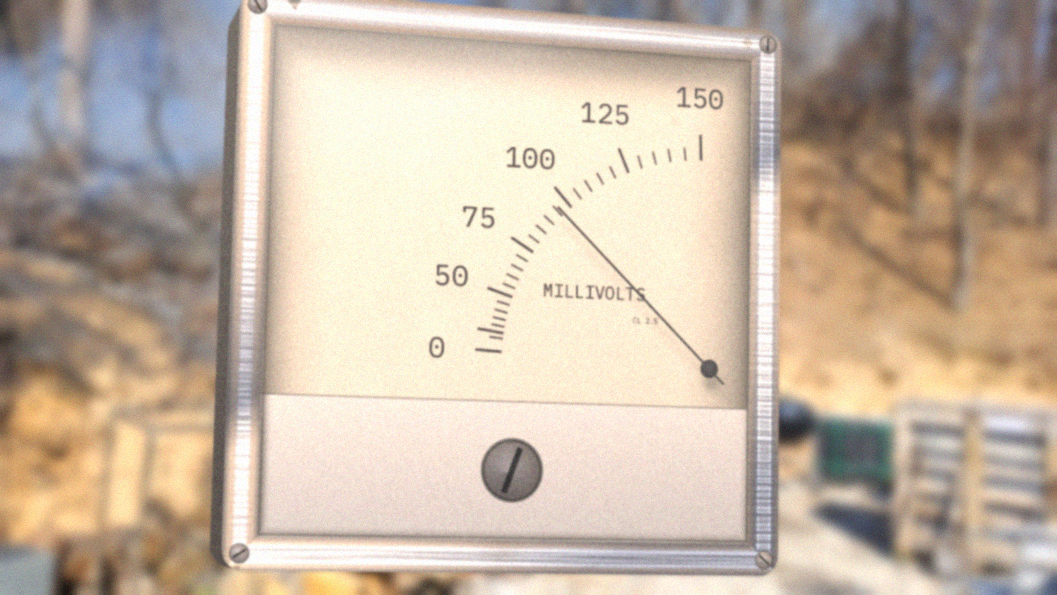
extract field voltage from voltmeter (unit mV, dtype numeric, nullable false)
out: 95 mV
